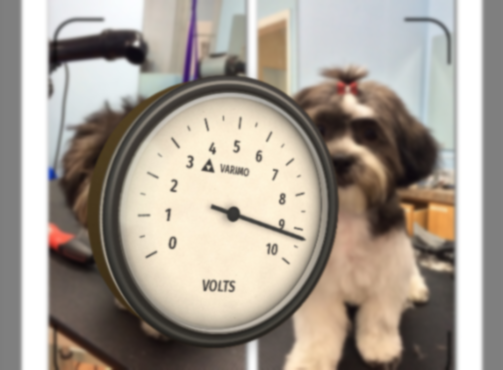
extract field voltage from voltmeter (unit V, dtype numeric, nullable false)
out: 9.25 V
